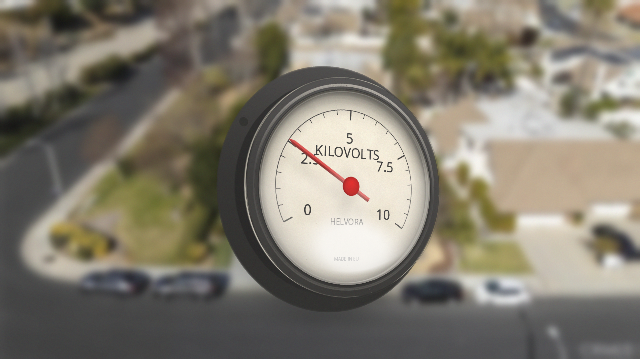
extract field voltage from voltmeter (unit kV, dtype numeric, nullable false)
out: 2.5 kV
